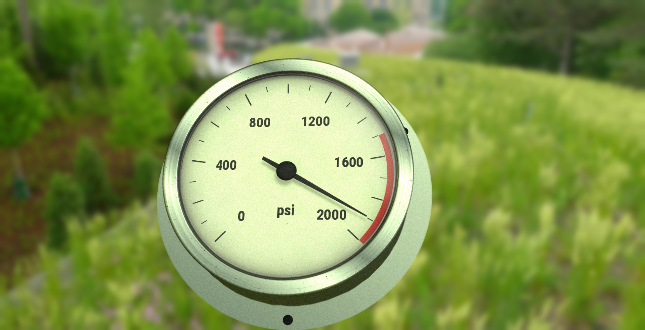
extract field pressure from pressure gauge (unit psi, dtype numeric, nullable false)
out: 1900 psi
